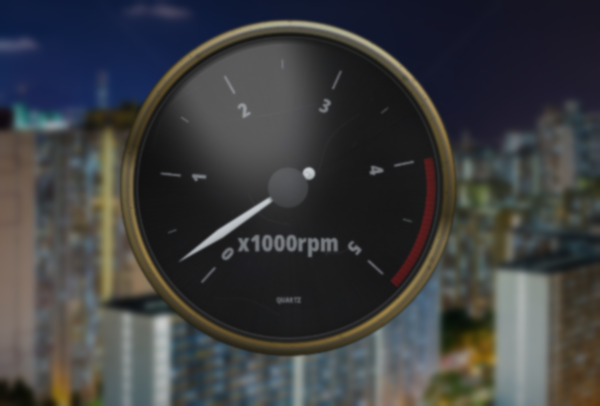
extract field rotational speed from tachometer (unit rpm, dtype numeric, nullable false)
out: 250 rpm
